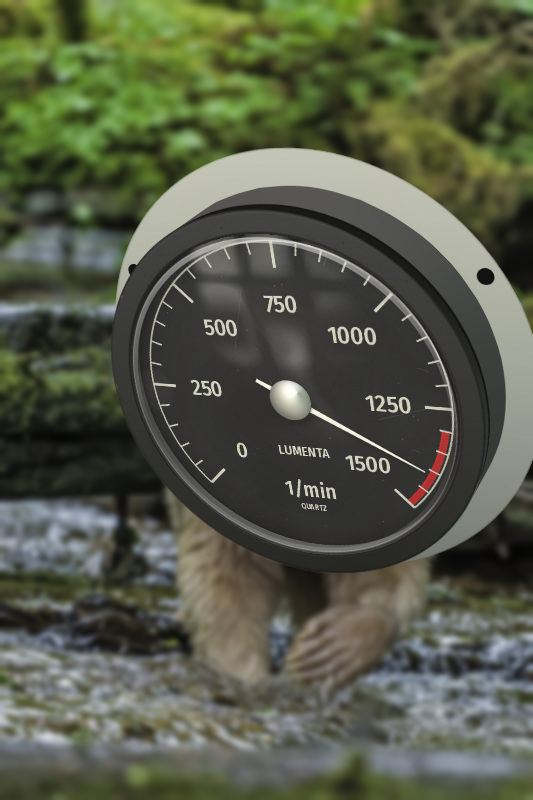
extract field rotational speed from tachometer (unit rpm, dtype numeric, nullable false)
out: 1400 rpm
